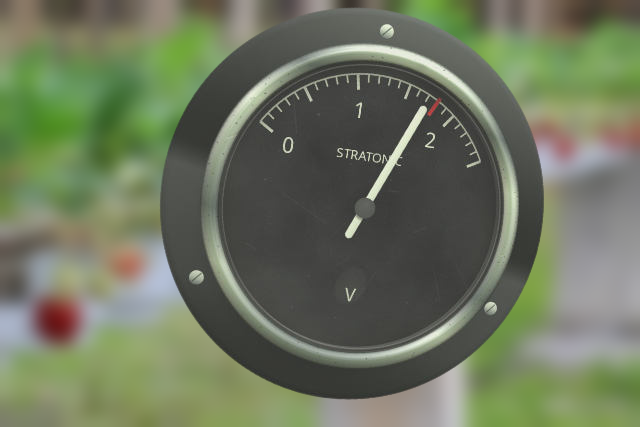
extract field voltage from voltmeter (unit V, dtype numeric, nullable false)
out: 1.7 V
